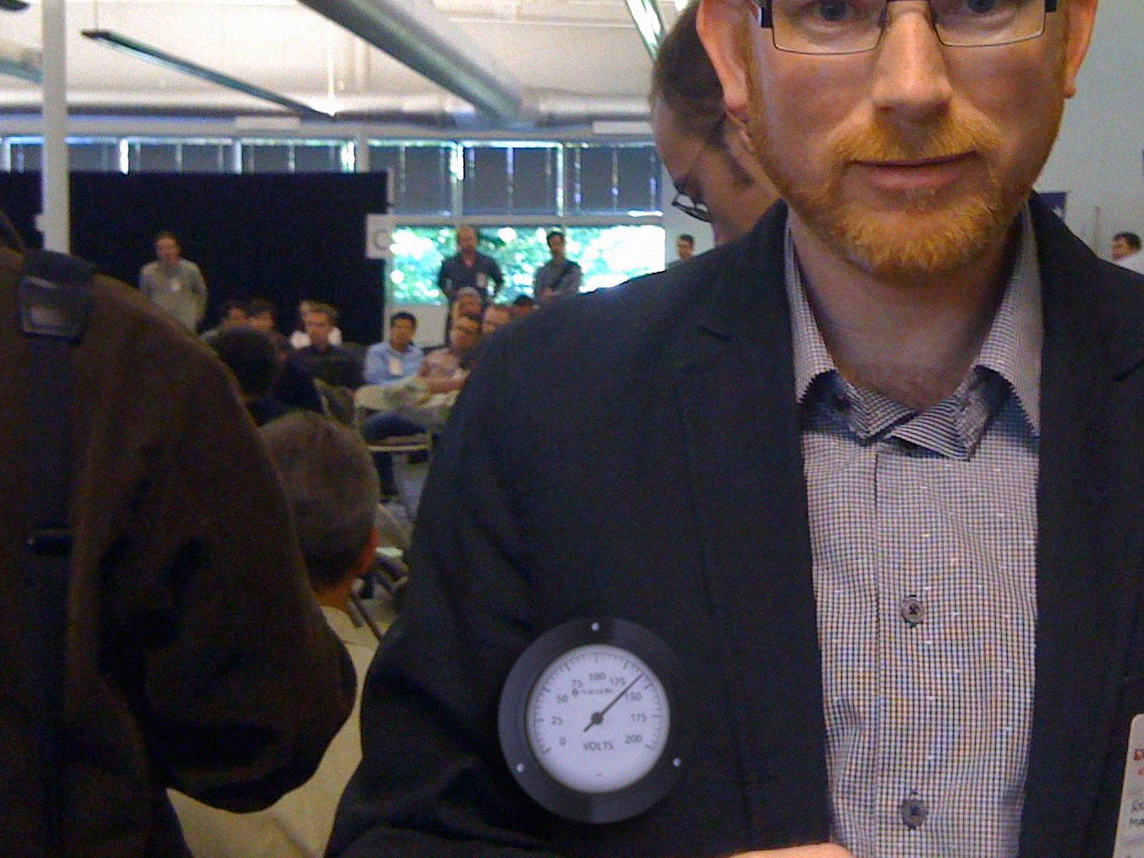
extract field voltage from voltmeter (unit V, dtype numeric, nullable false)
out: 140 V
